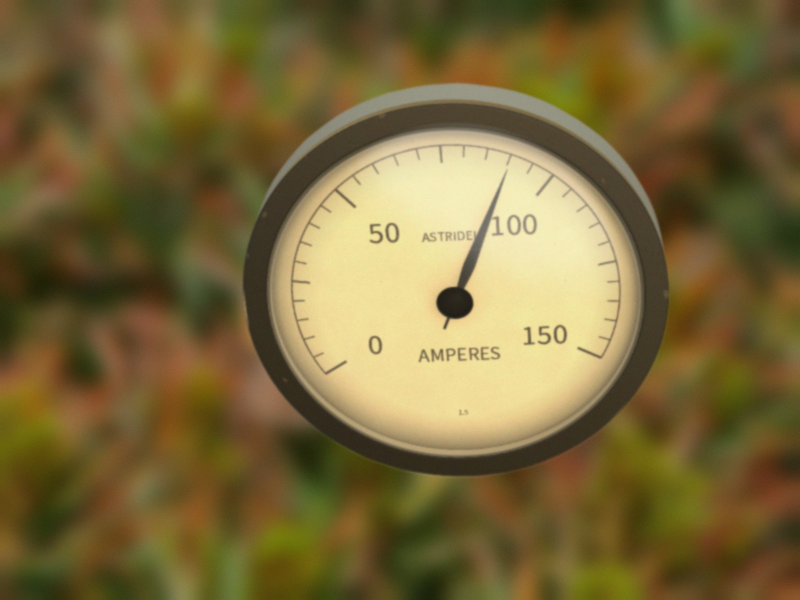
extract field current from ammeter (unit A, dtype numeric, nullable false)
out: 90 A
